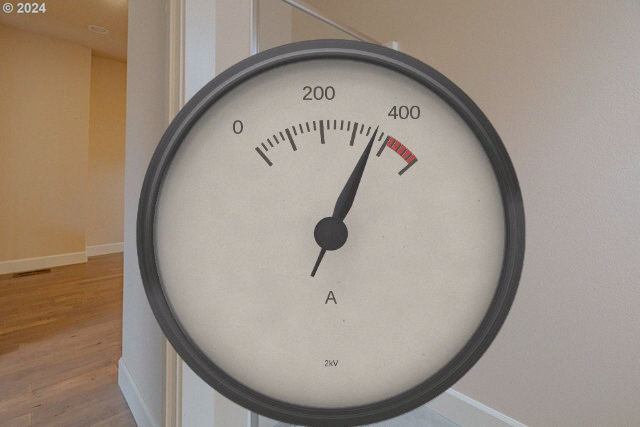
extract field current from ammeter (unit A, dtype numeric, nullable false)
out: 360 A
